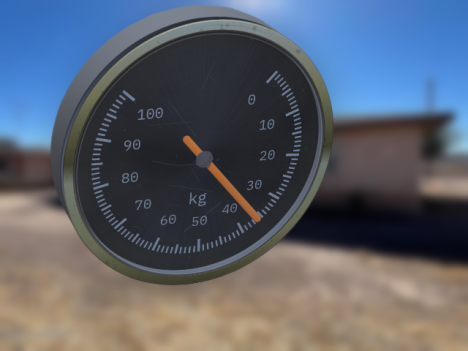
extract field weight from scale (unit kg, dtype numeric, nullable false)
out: 36 kg
